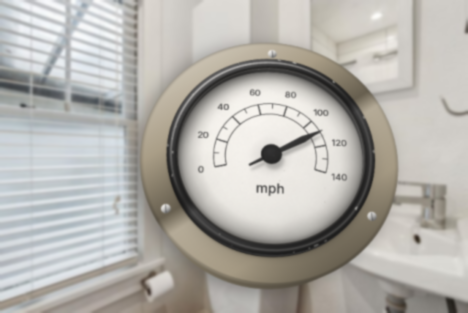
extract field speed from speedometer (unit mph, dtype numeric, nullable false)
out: 110 mph
